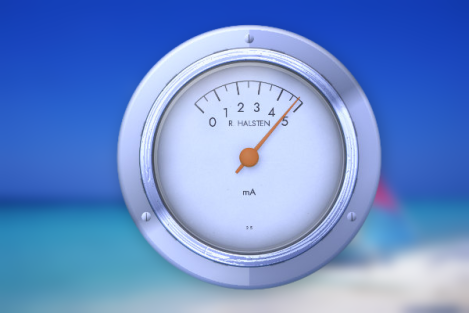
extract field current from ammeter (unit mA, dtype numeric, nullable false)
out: 4.75 mA
